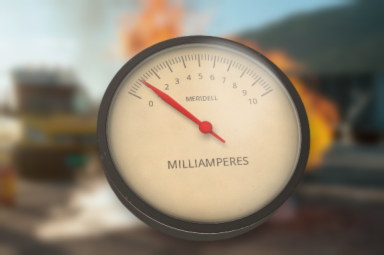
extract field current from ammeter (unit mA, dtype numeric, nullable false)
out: 1 mA
